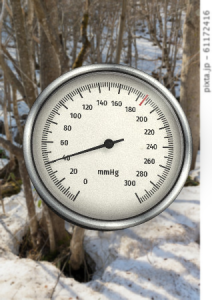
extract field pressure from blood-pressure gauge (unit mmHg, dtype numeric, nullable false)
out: 40 mmHg
